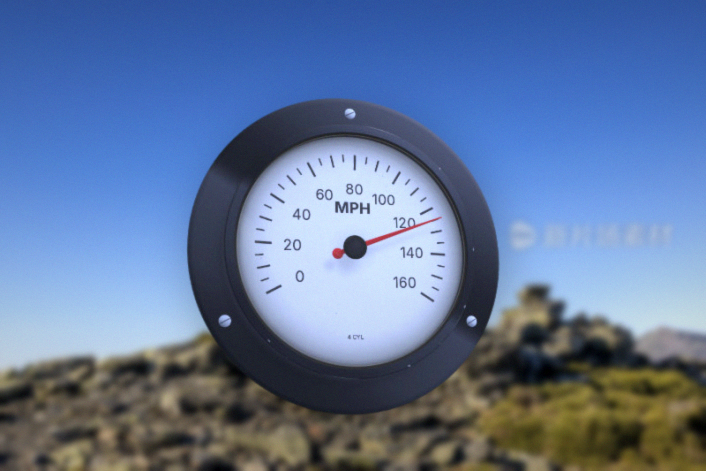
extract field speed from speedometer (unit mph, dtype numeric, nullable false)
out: 125 mph
